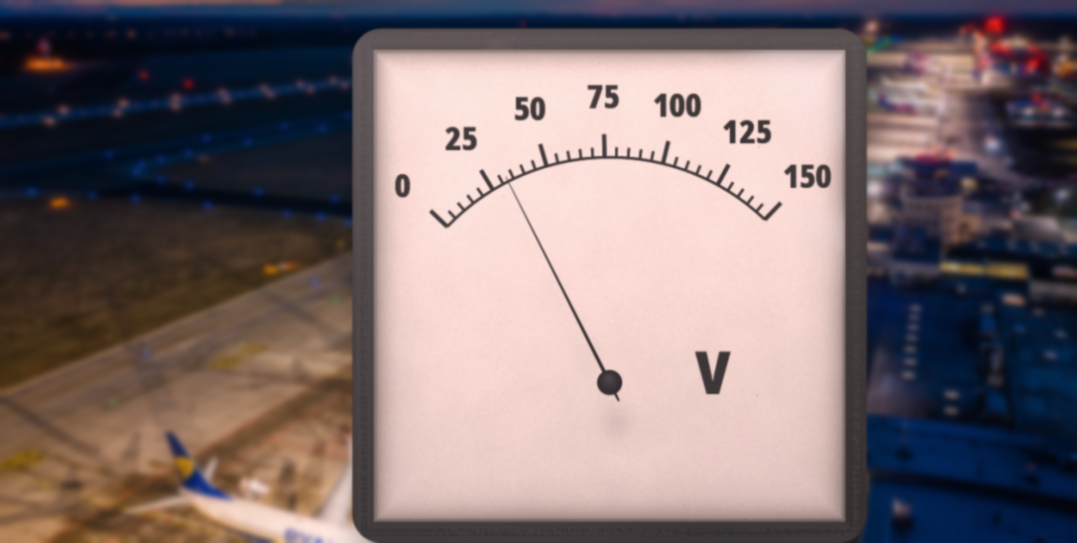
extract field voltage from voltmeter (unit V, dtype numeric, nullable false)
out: 32.5 V
